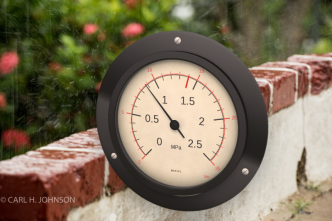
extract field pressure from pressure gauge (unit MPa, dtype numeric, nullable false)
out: 0.9 MPa
